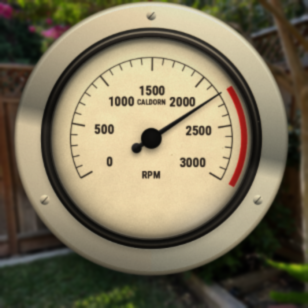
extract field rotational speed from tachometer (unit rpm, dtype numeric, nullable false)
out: 2200 rpm
